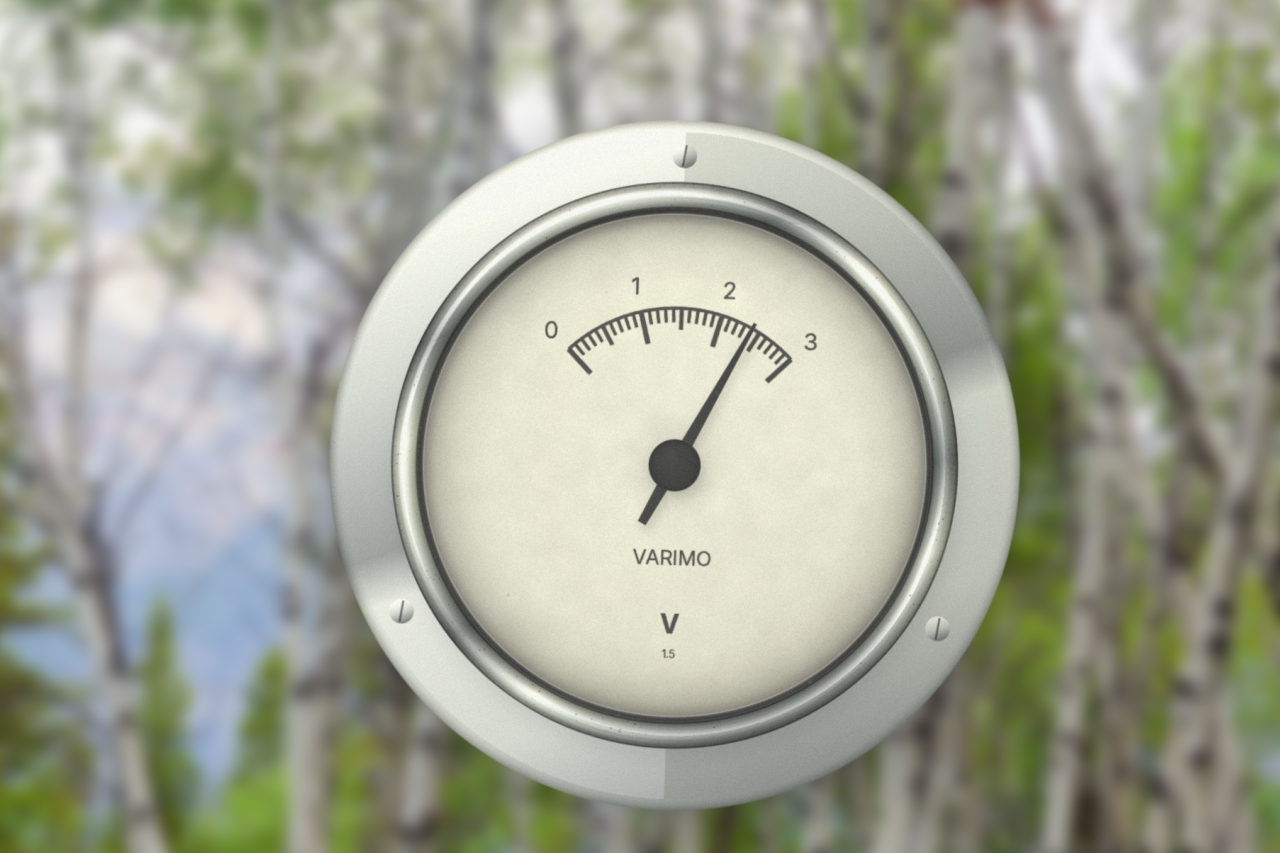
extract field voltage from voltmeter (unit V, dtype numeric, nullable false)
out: 2.4 V
